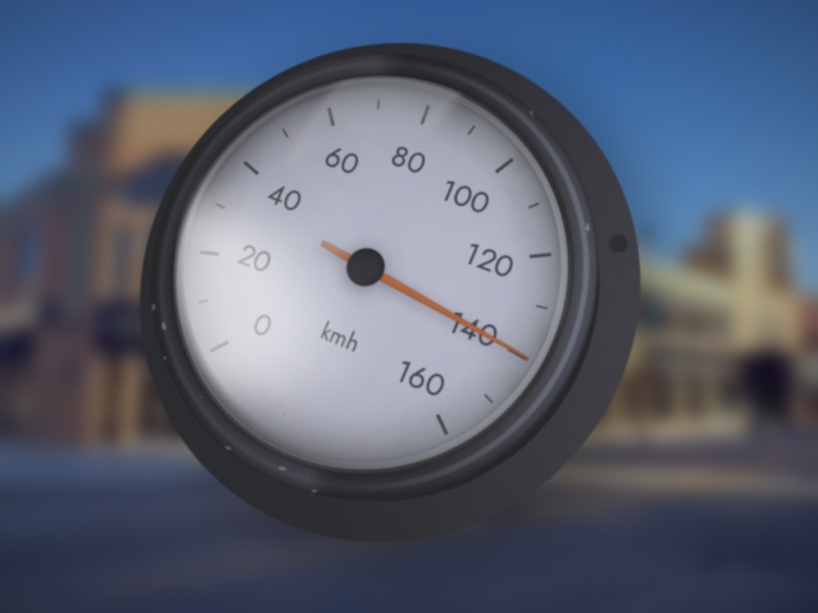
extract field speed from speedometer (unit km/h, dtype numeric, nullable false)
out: 140 km/h
